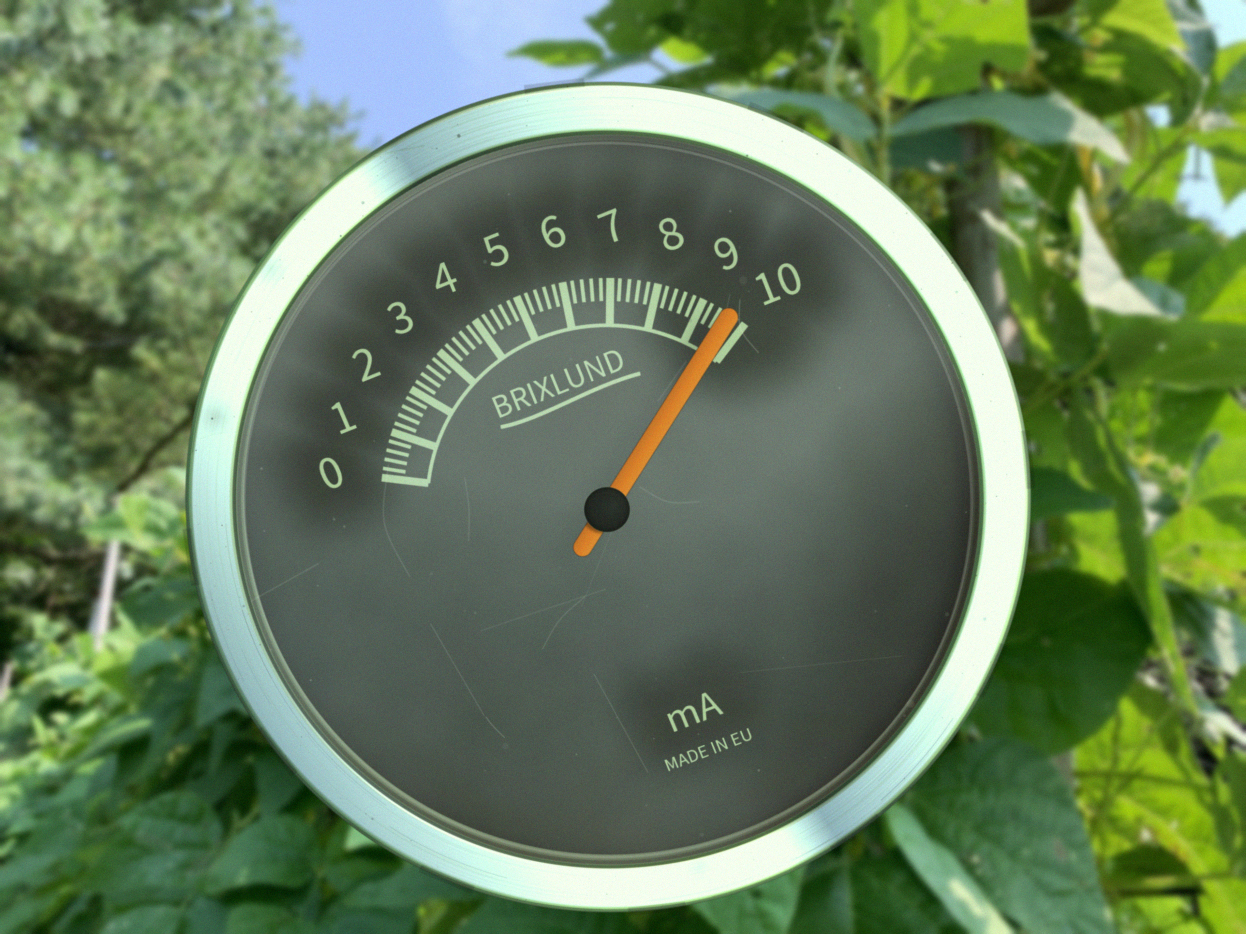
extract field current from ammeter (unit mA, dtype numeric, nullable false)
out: 9.6 mA
